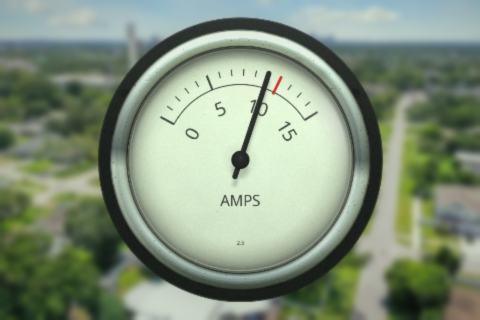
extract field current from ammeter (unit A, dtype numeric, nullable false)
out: 10 A
